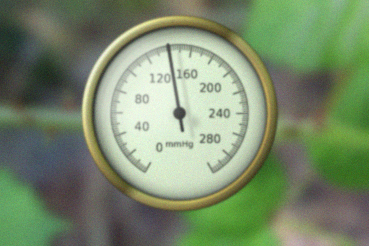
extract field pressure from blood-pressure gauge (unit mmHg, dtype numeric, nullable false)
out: 140 mmHg
